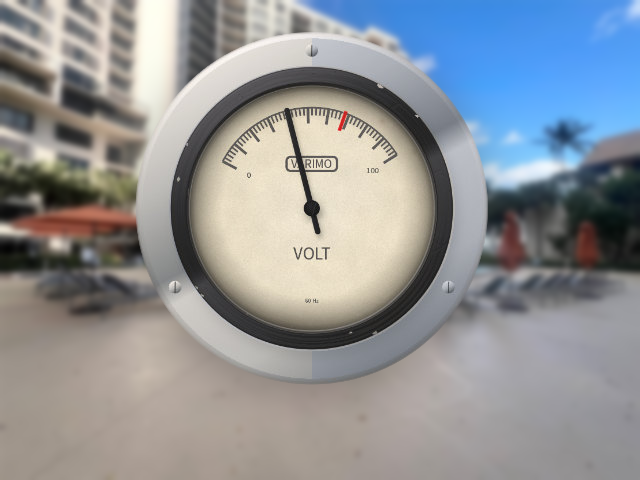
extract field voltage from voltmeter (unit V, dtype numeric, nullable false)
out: 40 V
